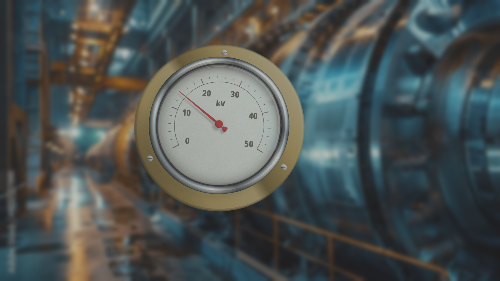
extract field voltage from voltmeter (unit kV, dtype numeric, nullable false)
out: 14 kV
